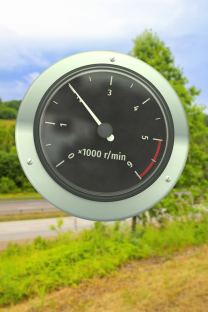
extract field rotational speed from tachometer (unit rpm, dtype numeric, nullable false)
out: 2000 rpm
